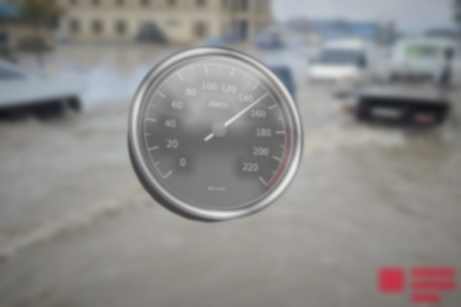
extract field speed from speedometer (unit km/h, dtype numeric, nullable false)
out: 150 km/h
